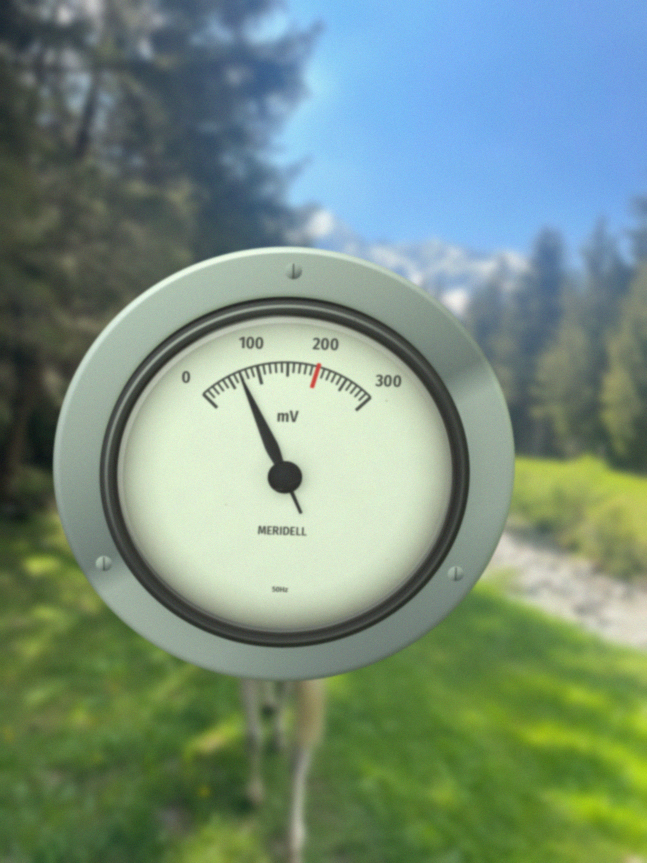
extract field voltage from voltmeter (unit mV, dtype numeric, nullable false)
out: 70 mV
